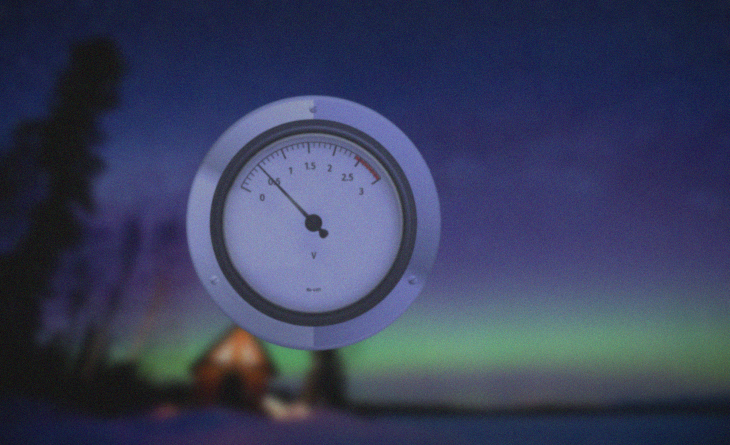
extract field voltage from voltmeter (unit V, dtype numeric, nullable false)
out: 0.5 V
